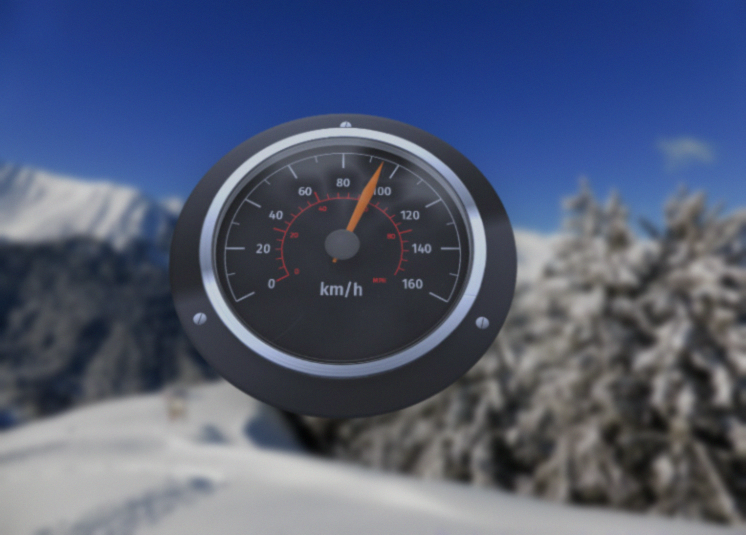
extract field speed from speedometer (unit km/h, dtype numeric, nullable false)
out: 95 km/h
